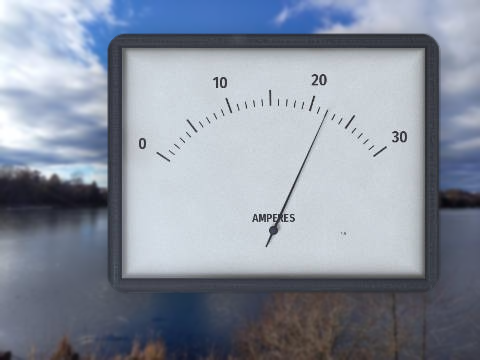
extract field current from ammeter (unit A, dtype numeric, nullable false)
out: 22 A
